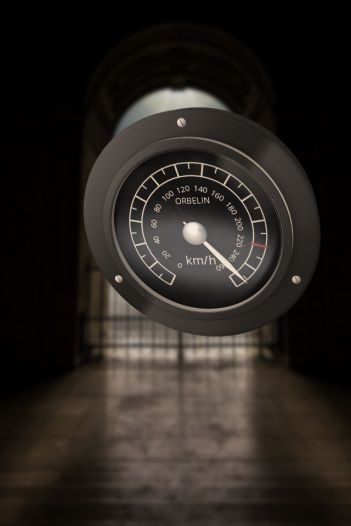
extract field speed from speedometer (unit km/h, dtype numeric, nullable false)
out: 250 km/h
